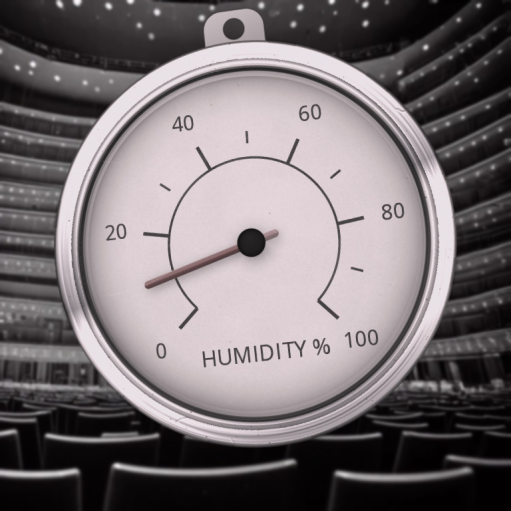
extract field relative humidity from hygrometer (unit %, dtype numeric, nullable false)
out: 10 %
